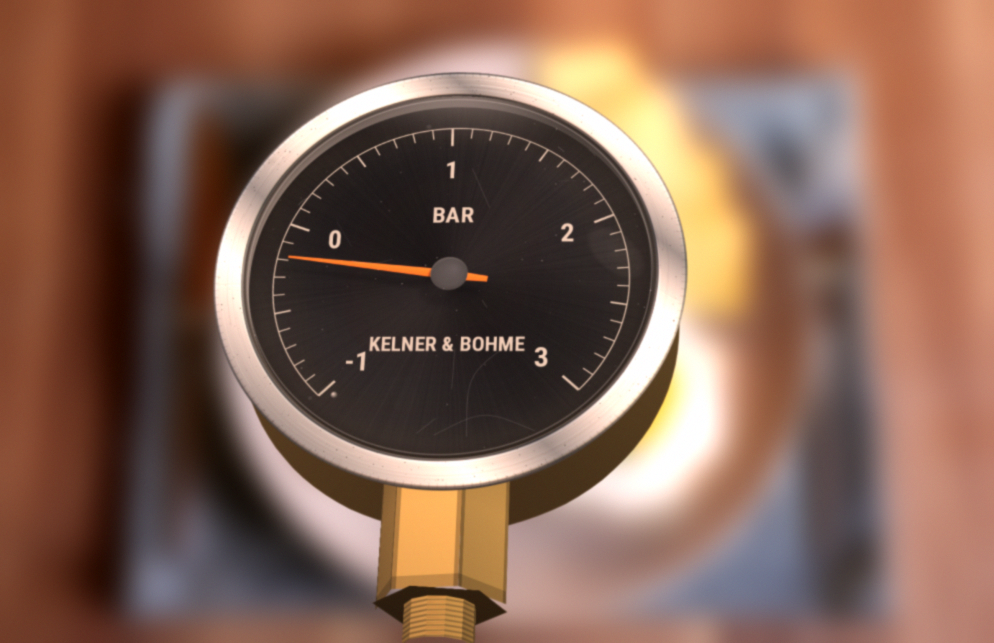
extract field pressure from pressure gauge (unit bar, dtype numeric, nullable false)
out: -0.2 bar
